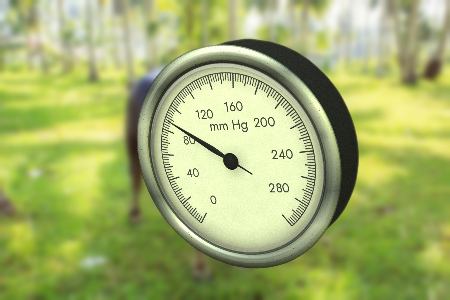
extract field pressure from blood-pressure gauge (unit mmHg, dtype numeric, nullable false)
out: 90 mmHg
